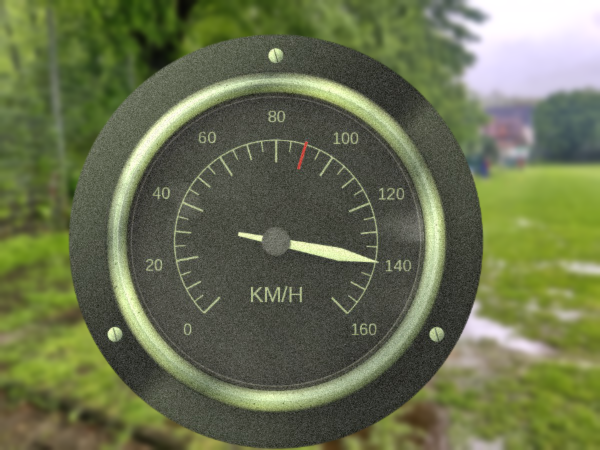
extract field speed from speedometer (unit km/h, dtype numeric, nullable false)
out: 140 km/h
